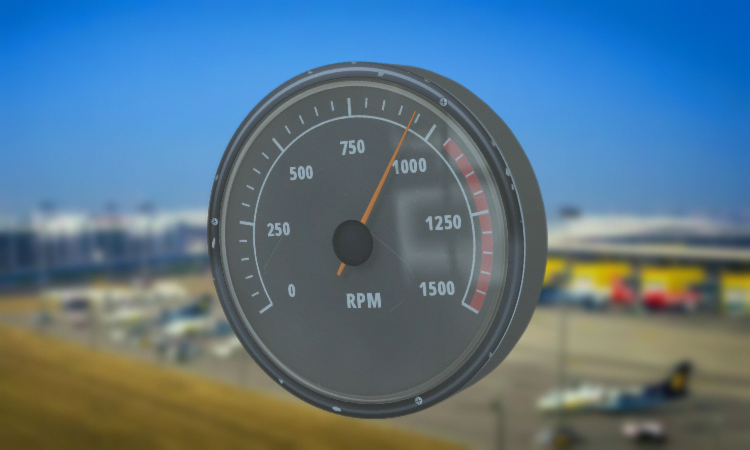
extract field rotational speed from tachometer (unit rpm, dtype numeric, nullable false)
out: 950 rpm
